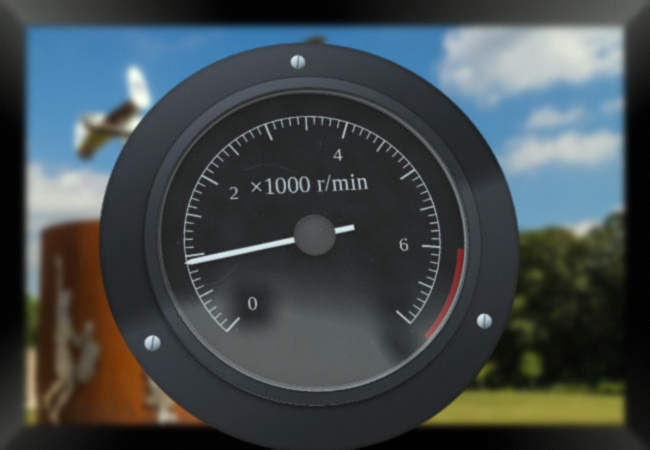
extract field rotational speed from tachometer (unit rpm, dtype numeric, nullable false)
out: 900 rpm
